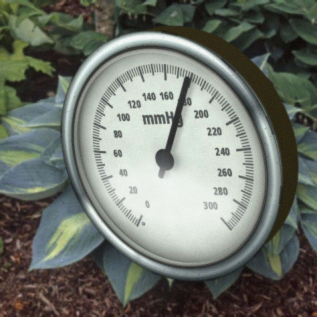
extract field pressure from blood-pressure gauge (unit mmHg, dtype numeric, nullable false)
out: 180 mmHg
